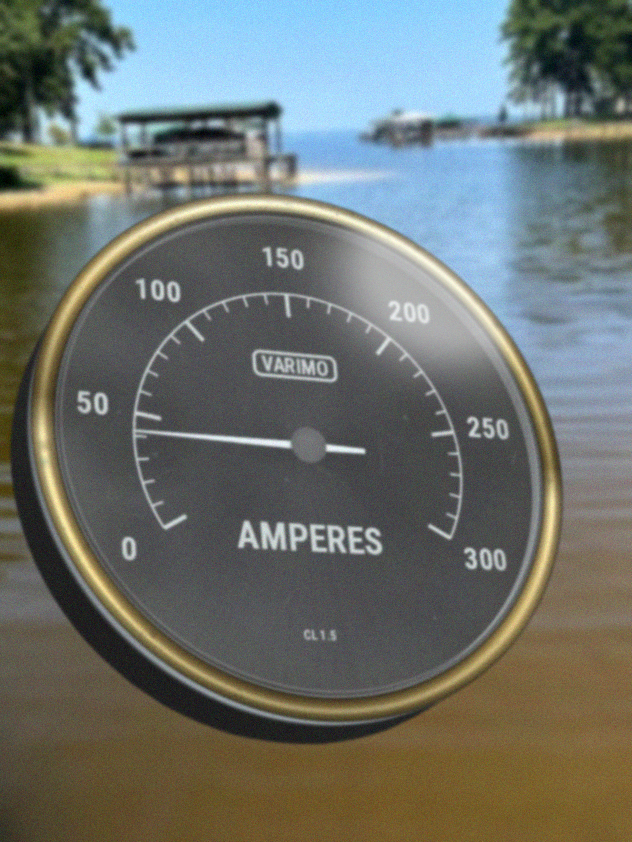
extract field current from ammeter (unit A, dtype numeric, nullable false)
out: 40 A
